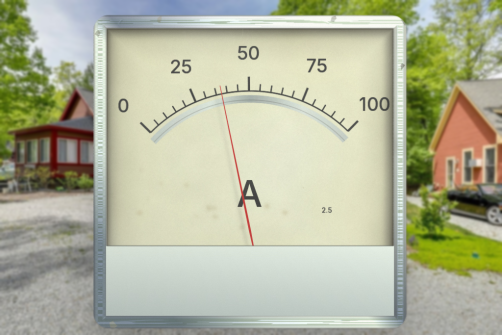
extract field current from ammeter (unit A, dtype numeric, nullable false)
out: 37.5 A
